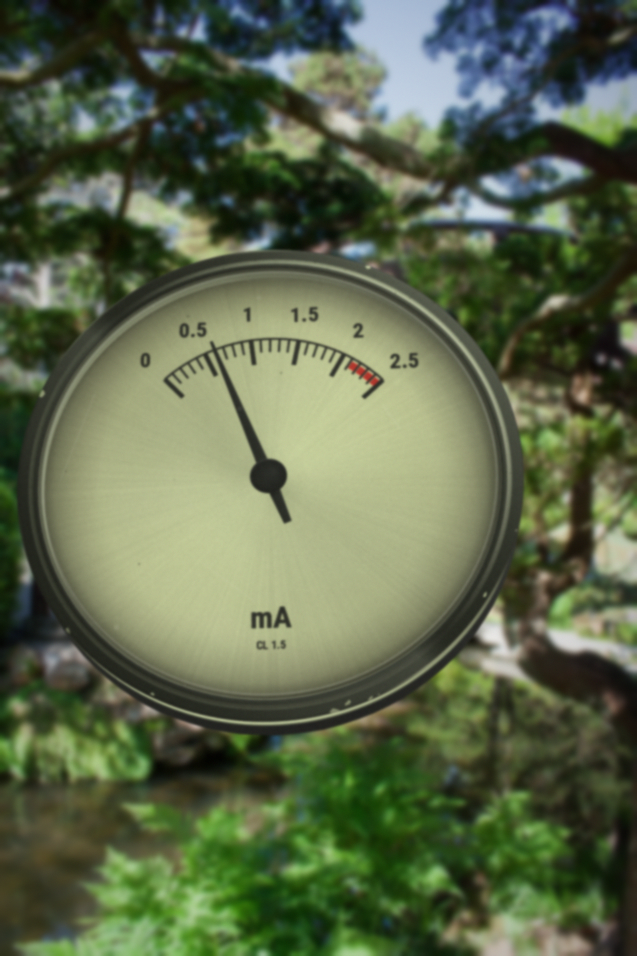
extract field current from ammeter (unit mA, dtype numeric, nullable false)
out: 0.6 mA
